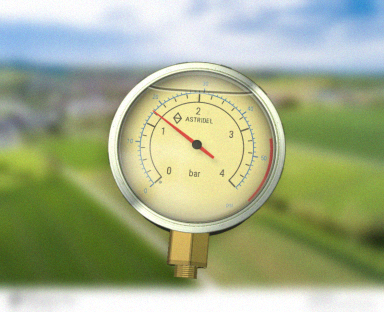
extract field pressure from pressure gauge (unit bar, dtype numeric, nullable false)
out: 1.2 bar
